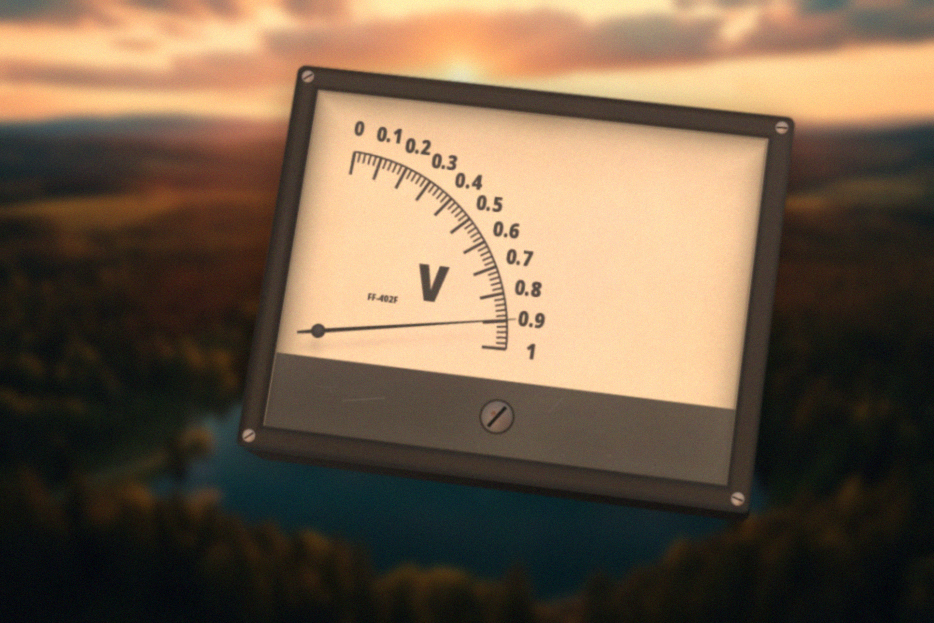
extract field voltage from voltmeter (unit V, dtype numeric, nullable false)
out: 0.9 V
